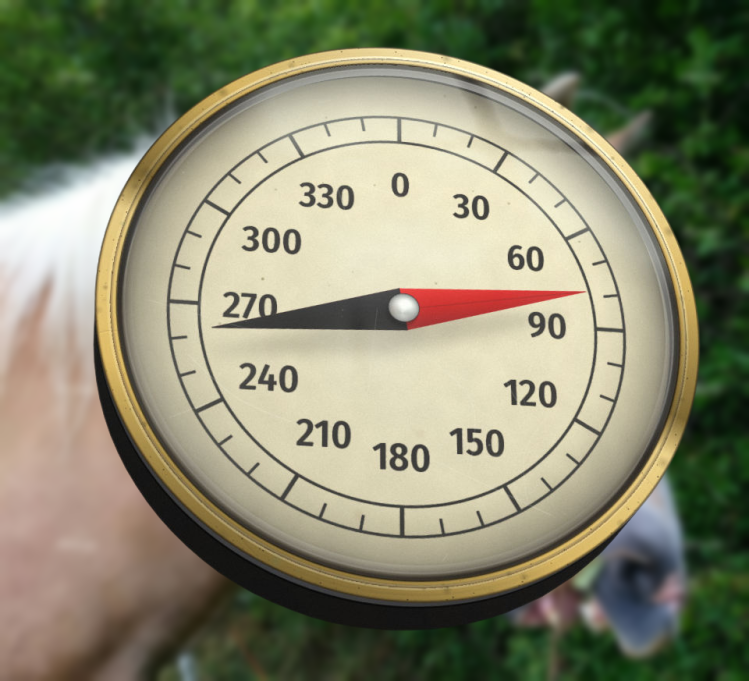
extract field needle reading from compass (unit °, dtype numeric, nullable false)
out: 80 °
